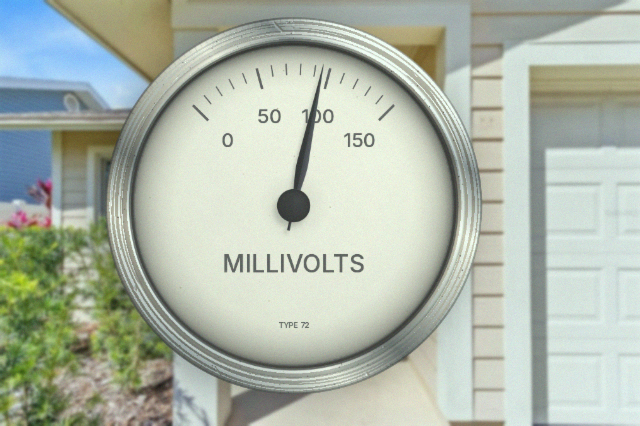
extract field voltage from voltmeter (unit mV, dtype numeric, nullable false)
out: 95 mV
